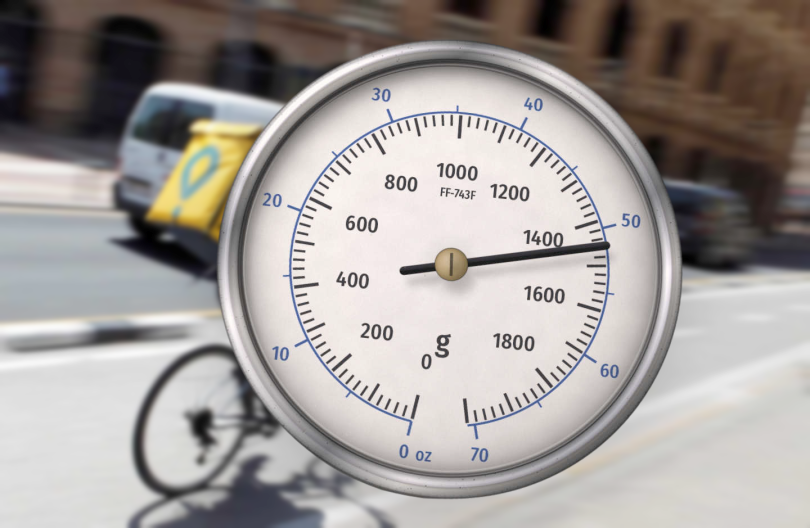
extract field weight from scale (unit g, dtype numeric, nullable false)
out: 1460 g
